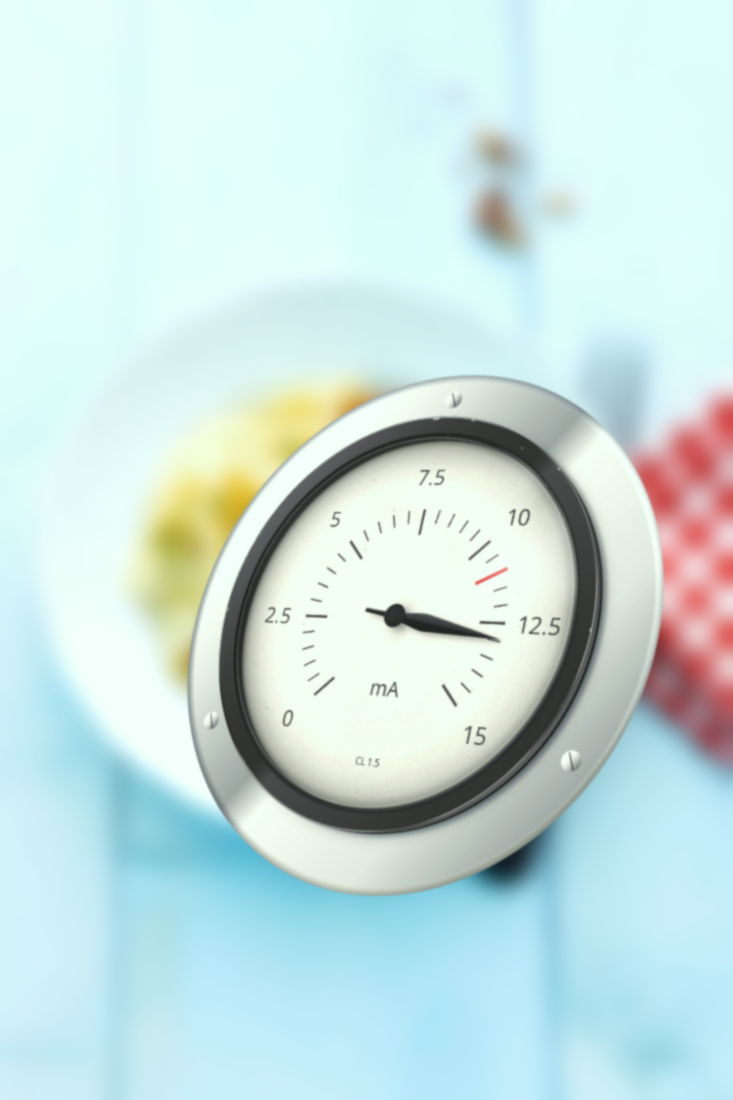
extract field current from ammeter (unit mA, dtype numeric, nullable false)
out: 13 mA
